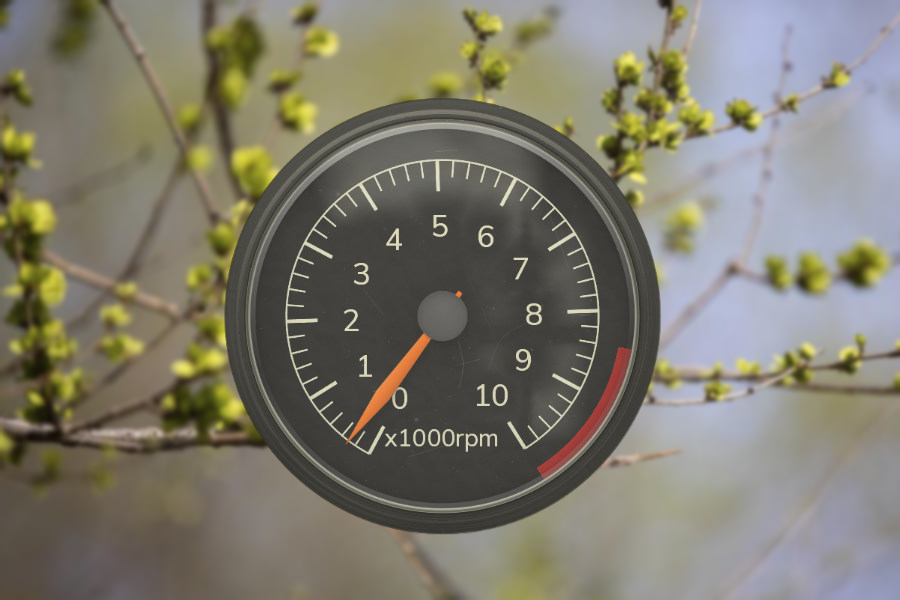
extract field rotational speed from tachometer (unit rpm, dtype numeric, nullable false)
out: 300 rpm
